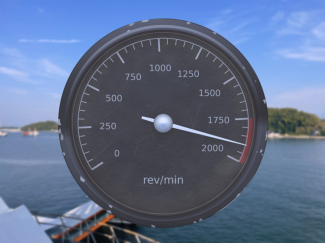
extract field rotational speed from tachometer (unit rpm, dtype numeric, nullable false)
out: 1900 rpm
